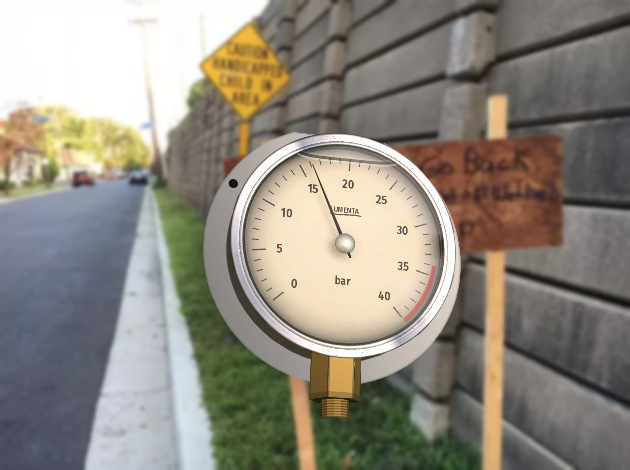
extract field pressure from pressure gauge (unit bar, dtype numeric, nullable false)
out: 16 bar
